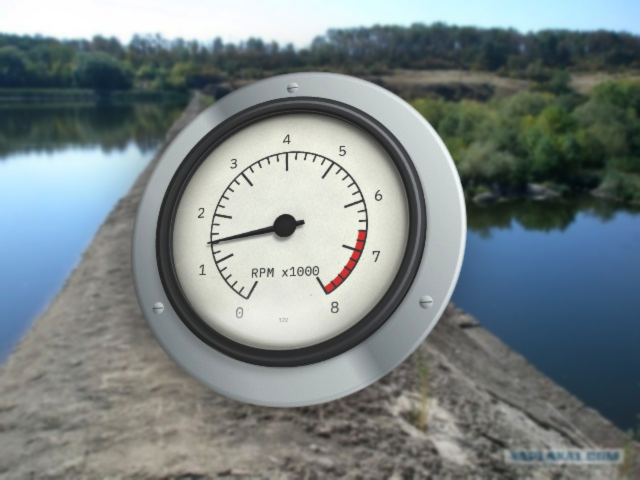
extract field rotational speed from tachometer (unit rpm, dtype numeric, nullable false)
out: 1400 rpm
